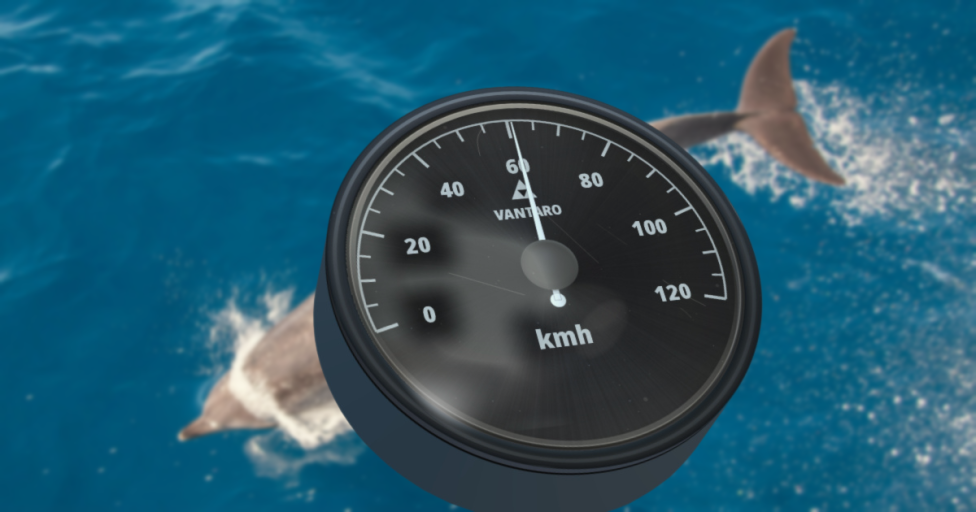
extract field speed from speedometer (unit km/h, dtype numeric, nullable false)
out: 60 km/h
